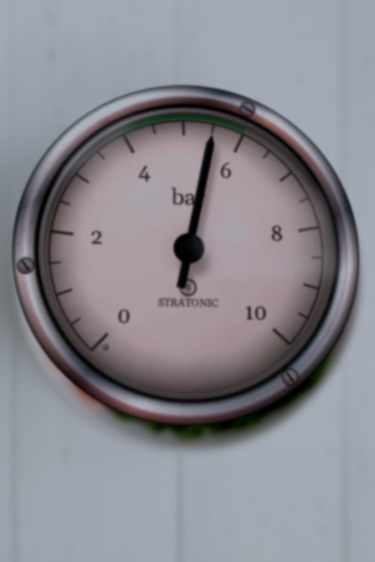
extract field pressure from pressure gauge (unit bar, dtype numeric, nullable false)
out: 5.5 bar
